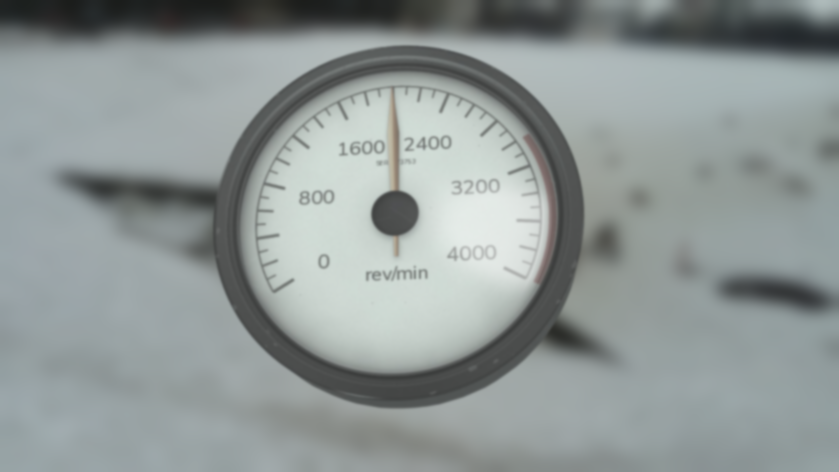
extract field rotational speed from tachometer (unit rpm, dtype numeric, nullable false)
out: 2000 rpm
